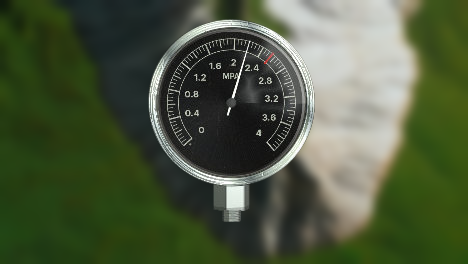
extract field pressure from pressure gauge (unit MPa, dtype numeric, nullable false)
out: 2.2 MPa
